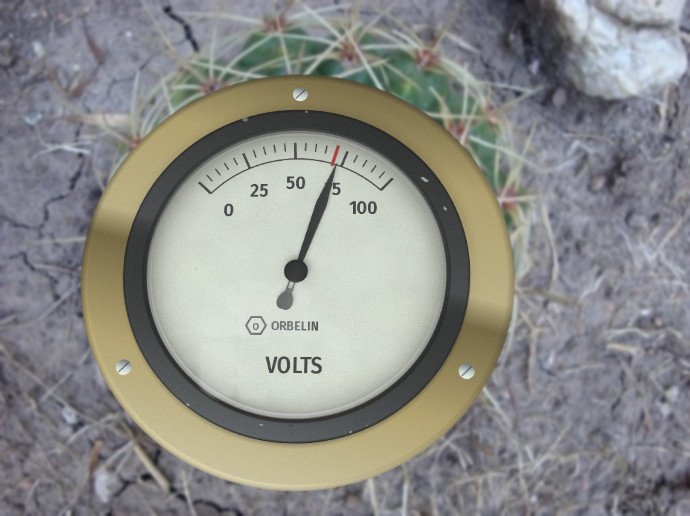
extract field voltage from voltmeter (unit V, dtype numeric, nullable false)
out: 72.5 V
